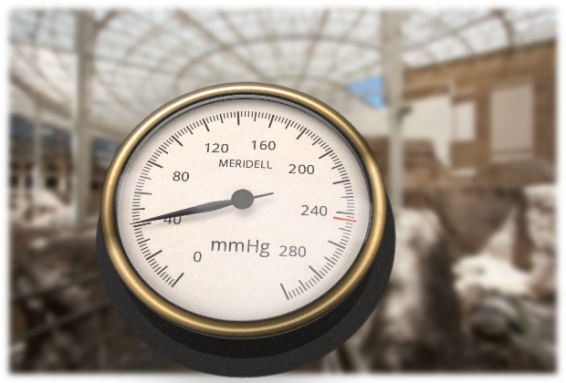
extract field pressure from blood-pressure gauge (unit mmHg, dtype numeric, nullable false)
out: 40 mmHg
